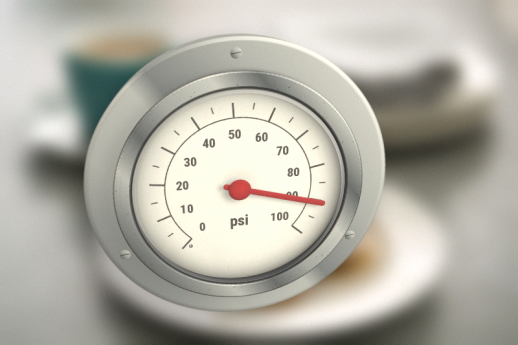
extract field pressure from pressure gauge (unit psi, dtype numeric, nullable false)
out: 90 psi
